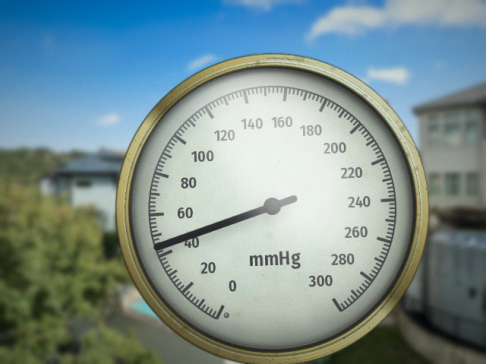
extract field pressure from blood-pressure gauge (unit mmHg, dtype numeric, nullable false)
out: 44 mmHg
